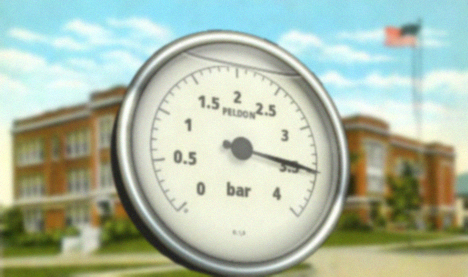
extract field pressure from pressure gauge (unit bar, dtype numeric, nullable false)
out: 3.5 bar
